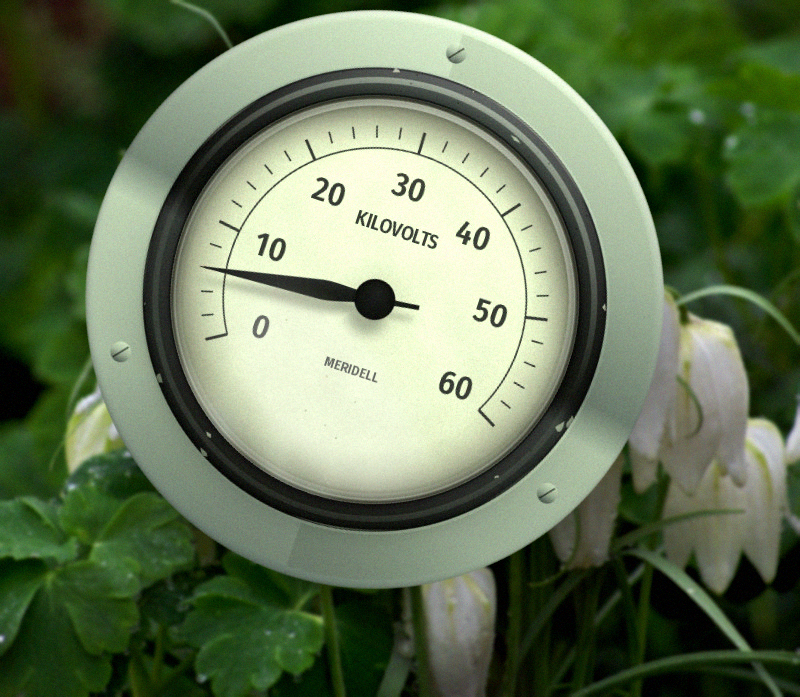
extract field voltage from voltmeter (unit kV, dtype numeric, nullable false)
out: 6 kV
